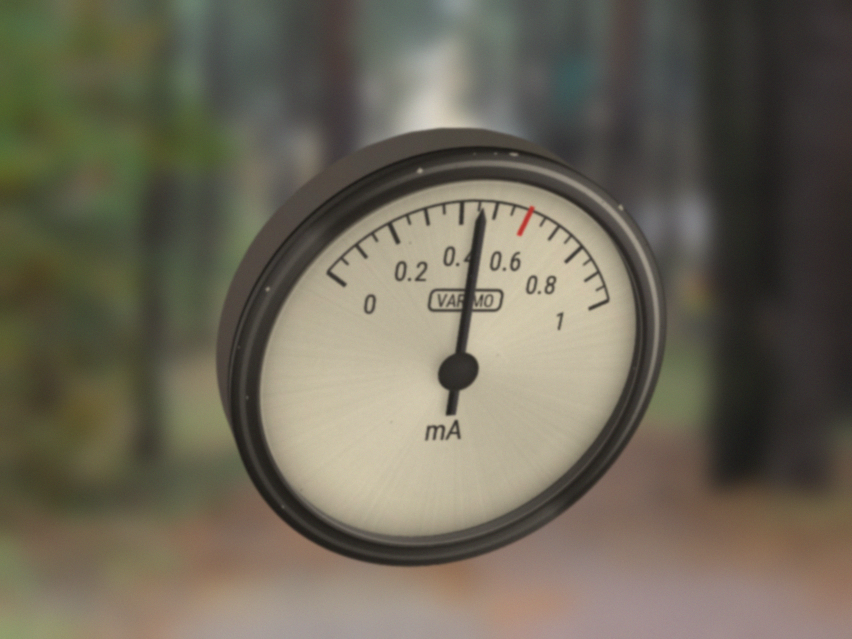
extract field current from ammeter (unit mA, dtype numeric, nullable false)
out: 0.45 mA
